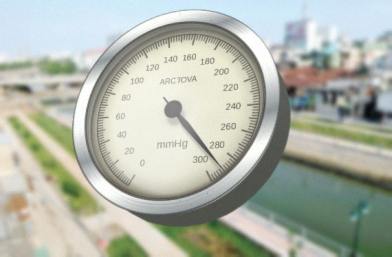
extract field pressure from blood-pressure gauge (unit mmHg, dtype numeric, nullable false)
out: 290 mmHg
